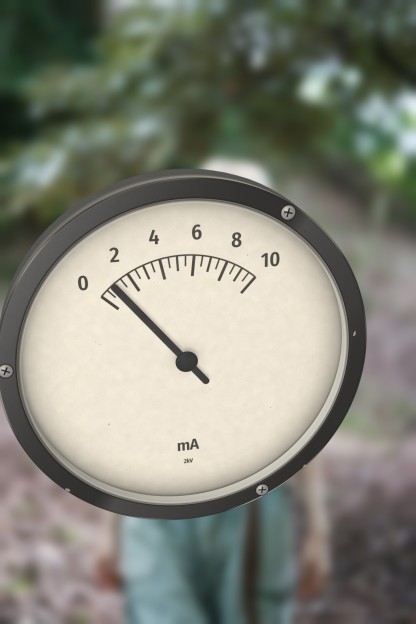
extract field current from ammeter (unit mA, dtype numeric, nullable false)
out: 1 mA
